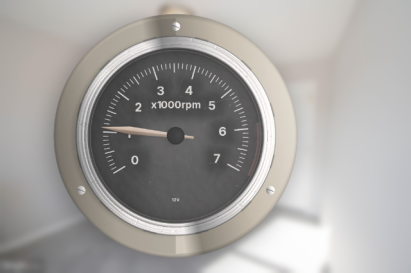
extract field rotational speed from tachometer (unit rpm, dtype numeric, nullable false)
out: 1100 rpm
